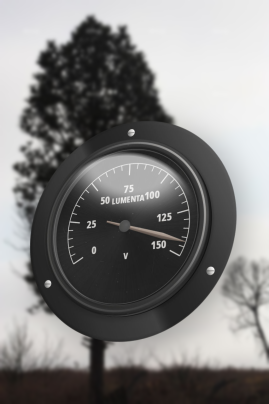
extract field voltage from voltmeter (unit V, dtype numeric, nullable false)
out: 142.5 V
